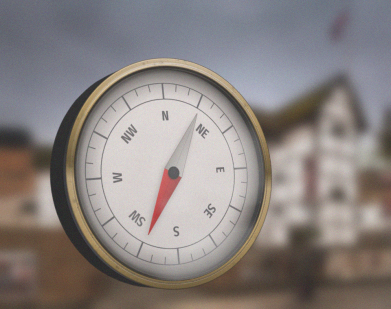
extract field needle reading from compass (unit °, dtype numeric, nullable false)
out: 210 °
